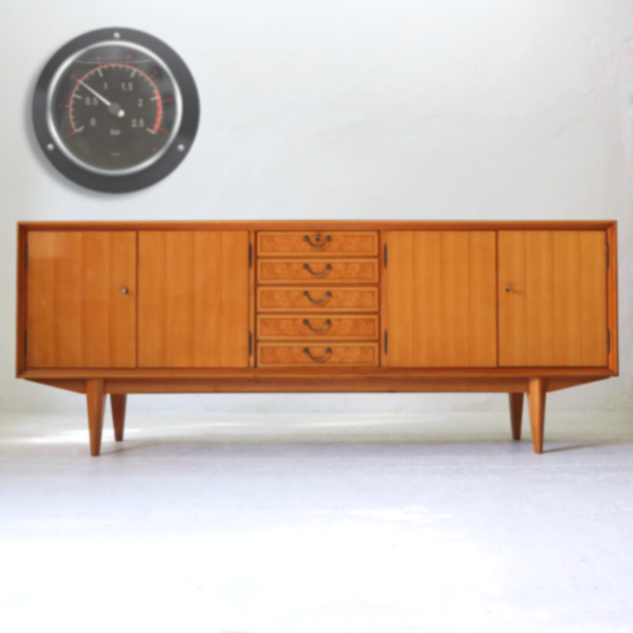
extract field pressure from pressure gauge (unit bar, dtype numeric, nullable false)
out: 0.7 bar
